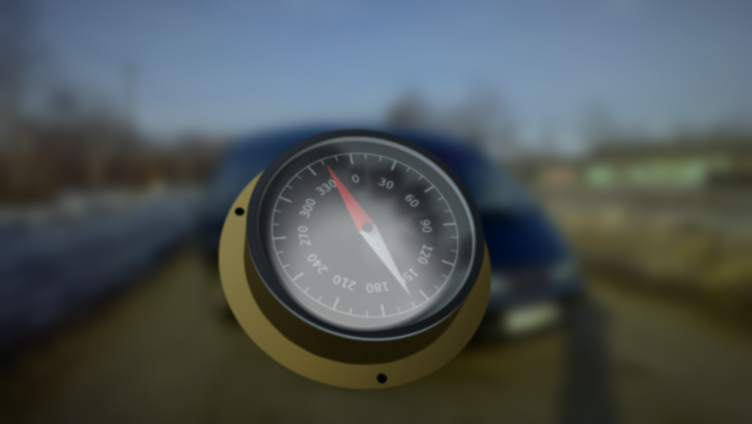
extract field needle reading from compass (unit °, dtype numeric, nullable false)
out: 340 °
